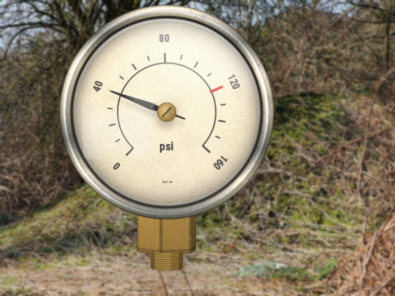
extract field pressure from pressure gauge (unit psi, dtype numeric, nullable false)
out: 40 psi
